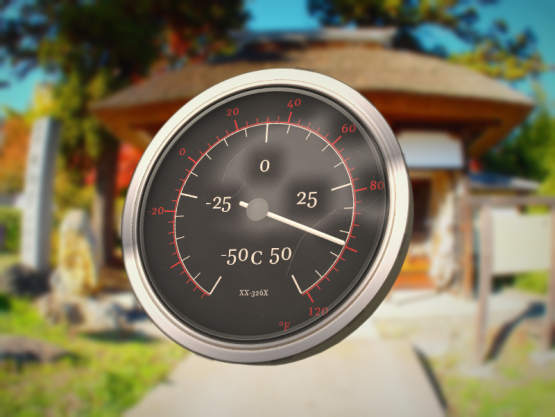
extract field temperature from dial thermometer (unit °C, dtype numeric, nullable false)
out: 37.5 °C
